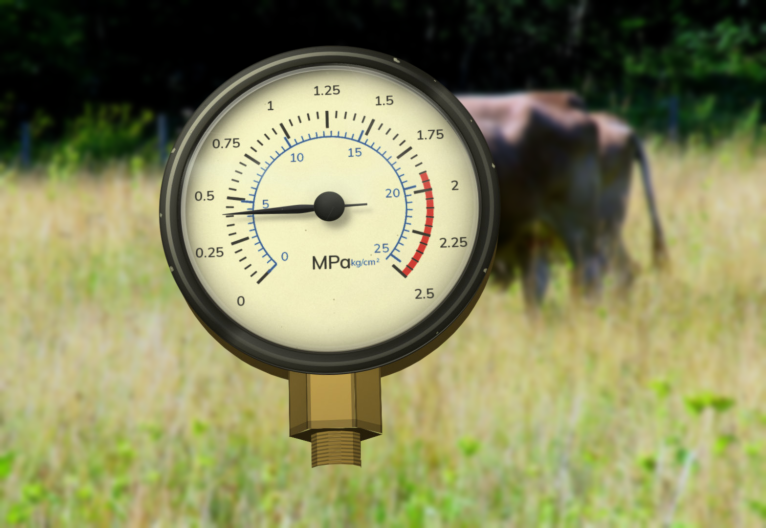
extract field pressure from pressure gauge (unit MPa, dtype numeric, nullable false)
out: 0.4 MPa
